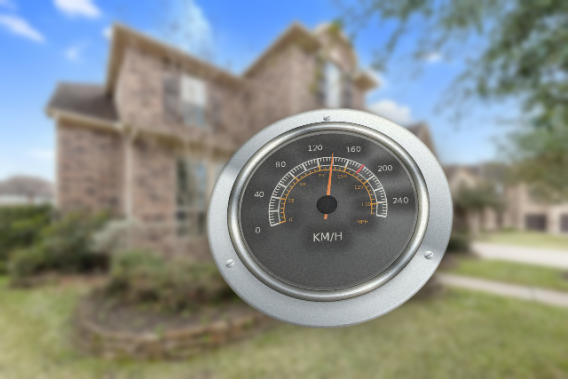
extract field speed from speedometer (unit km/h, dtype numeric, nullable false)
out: 140 km/h
